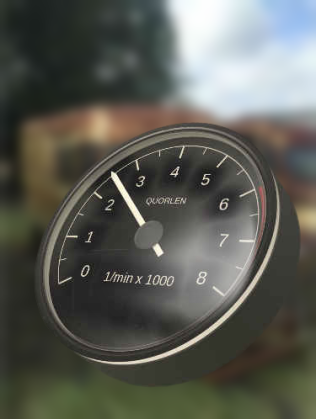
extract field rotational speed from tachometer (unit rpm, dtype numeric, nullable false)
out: 2500 rpm
